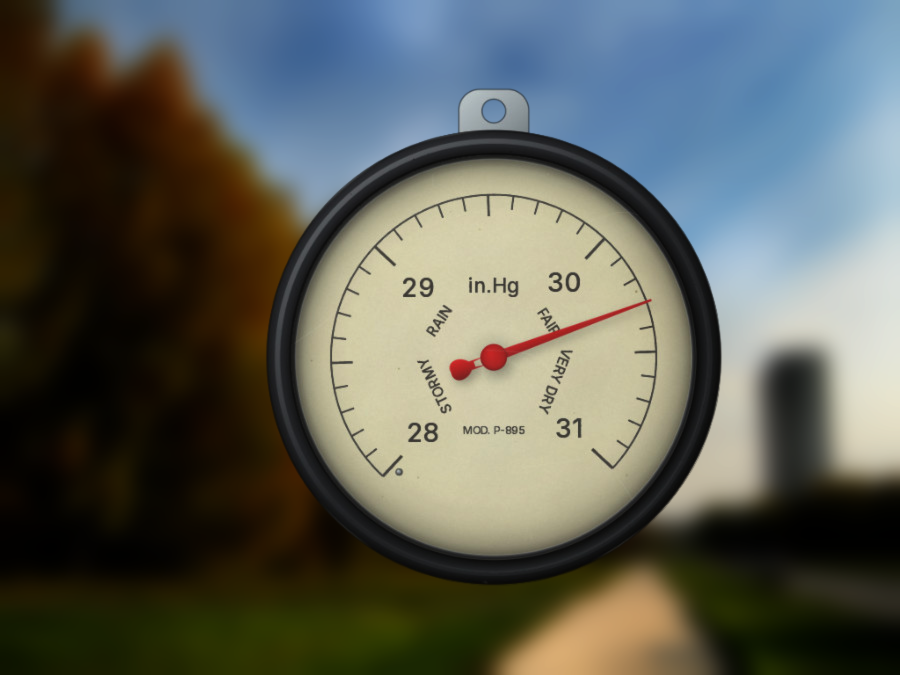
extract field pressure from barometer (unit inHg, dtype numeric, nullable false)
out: 30.3 inHg
